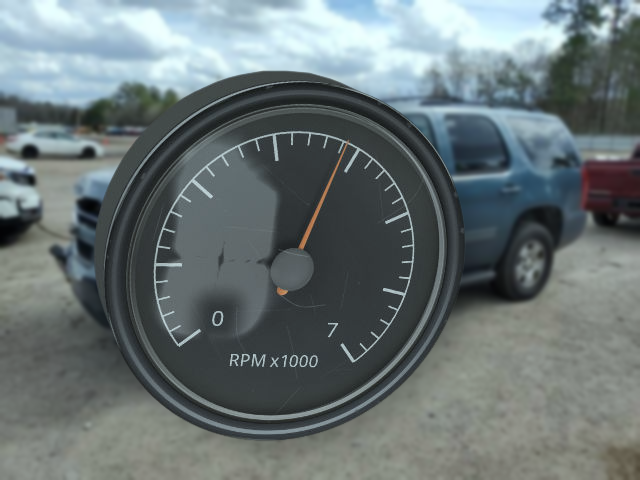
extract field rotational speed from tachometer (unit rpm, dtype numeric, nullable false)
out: 3800 rpm
